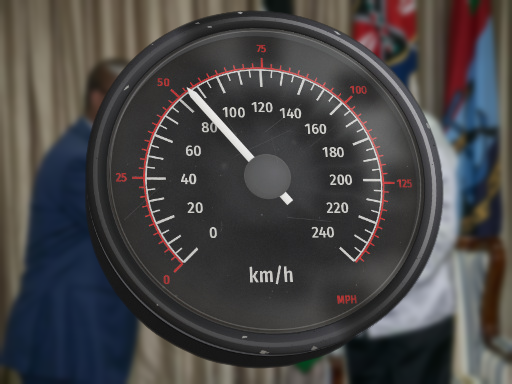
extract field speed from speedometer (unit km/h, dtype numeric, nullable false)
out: 85 km/h
